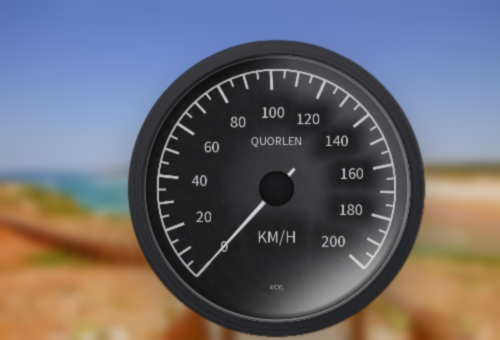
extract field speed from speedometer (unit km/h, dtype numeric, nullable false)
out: 0 km/h
